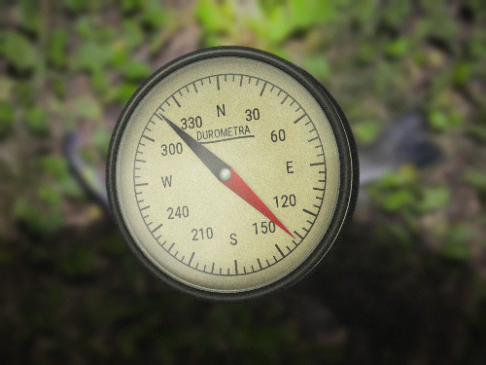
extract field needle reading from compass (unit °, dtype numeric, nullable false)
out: 137.5 °
